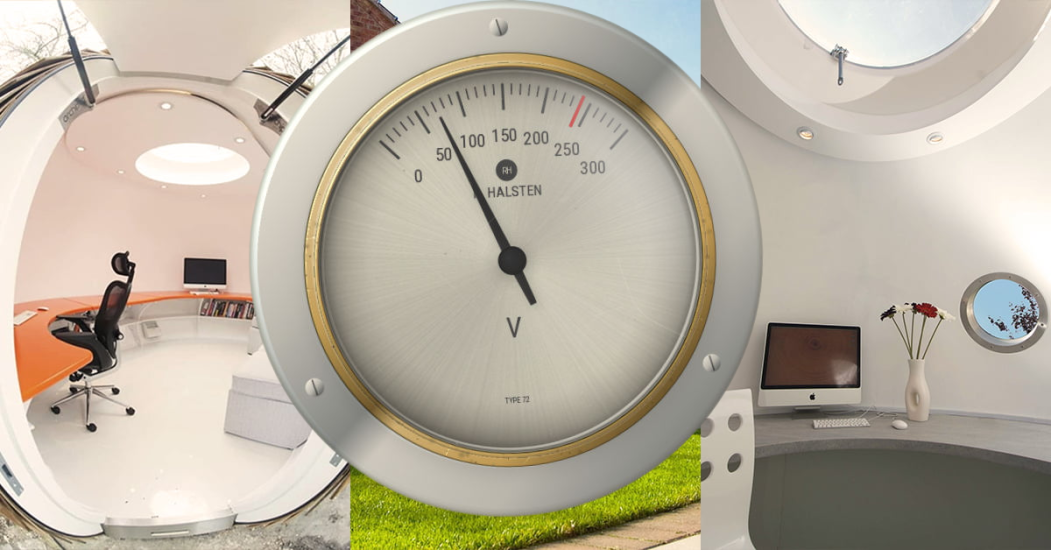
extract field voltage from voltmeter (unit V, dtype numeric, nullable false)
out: 70 V
